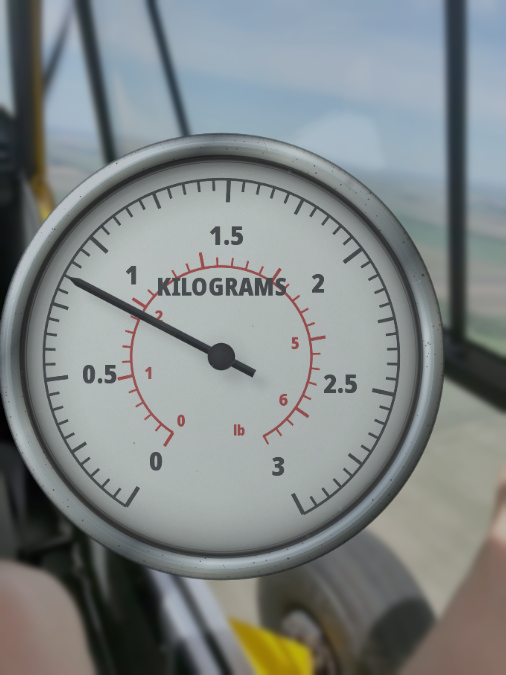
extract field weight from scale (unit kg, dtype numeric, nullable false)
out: 0.85 kg
